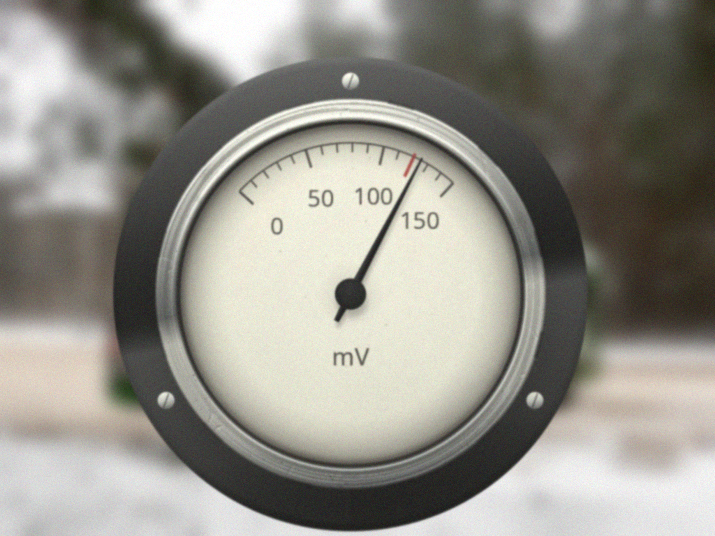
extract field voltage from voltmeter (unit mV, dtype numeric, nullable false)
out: 125 mV
